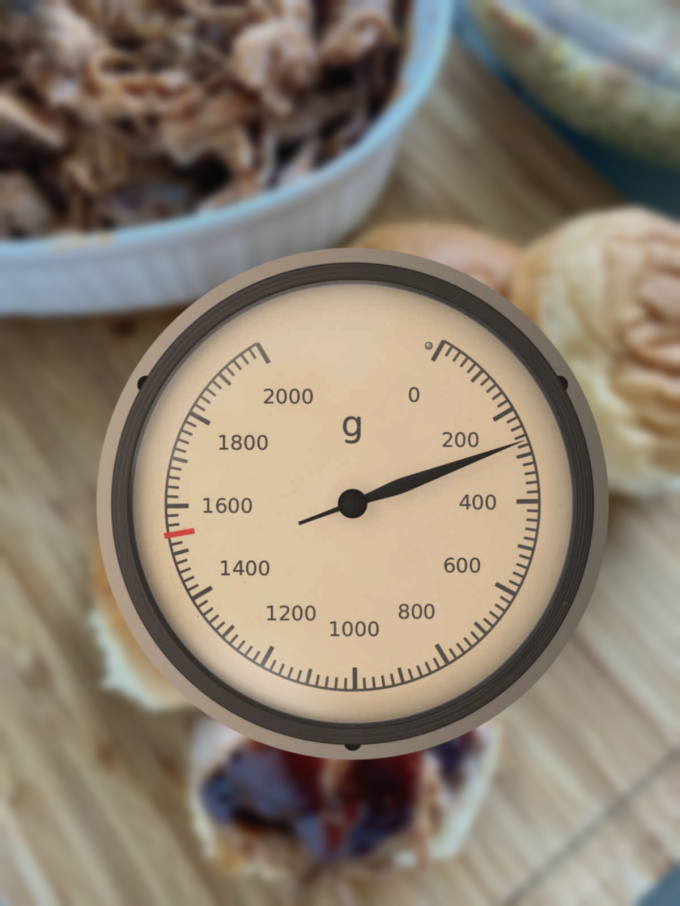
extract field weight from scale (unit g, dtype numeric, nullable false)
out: 270 g
